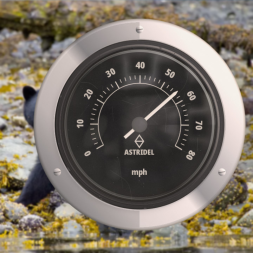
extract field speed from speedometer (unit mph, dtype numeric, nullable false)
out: 56 mph
